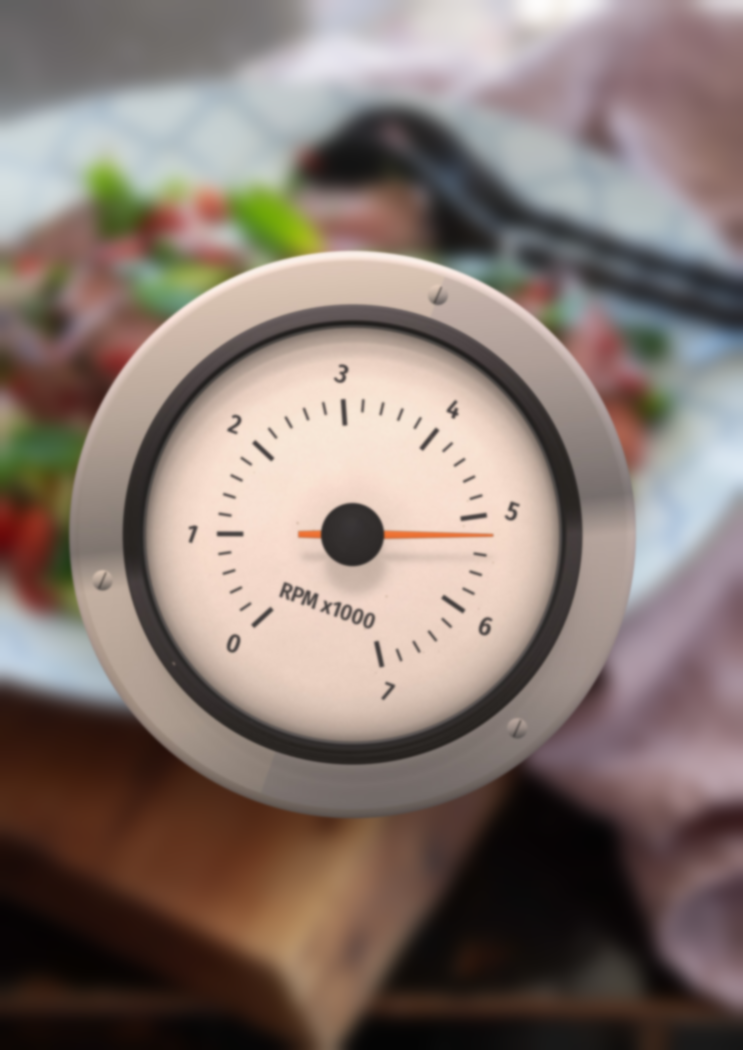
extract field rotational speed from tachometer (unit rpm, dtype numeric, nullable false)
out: 5200 rpm
